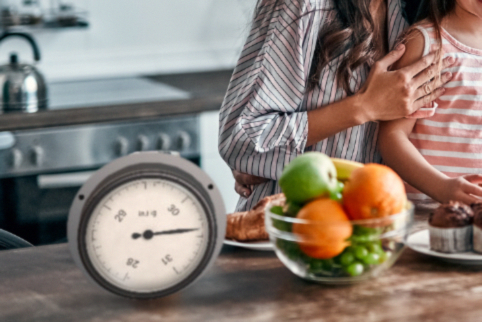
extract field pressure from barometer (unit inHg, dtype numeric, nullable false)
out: 30.4 inHg
